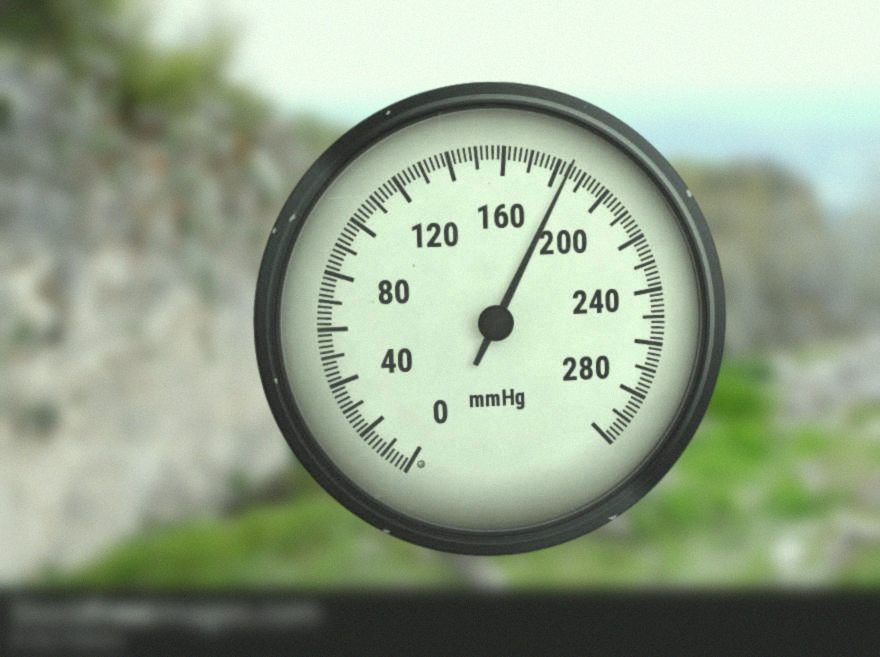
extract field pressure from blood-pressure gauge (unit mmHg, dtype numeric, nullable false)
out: 184 mmHg
